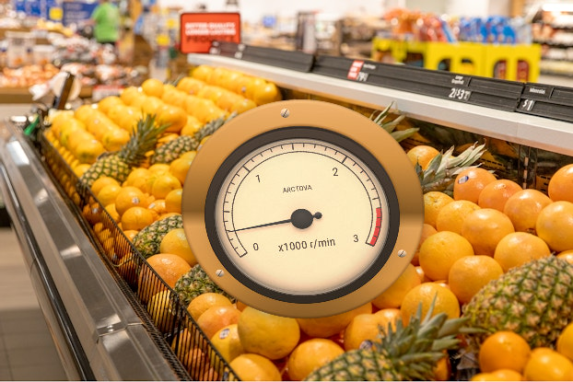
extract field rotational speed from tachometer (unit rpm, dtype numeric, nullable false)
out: 300 rpm
